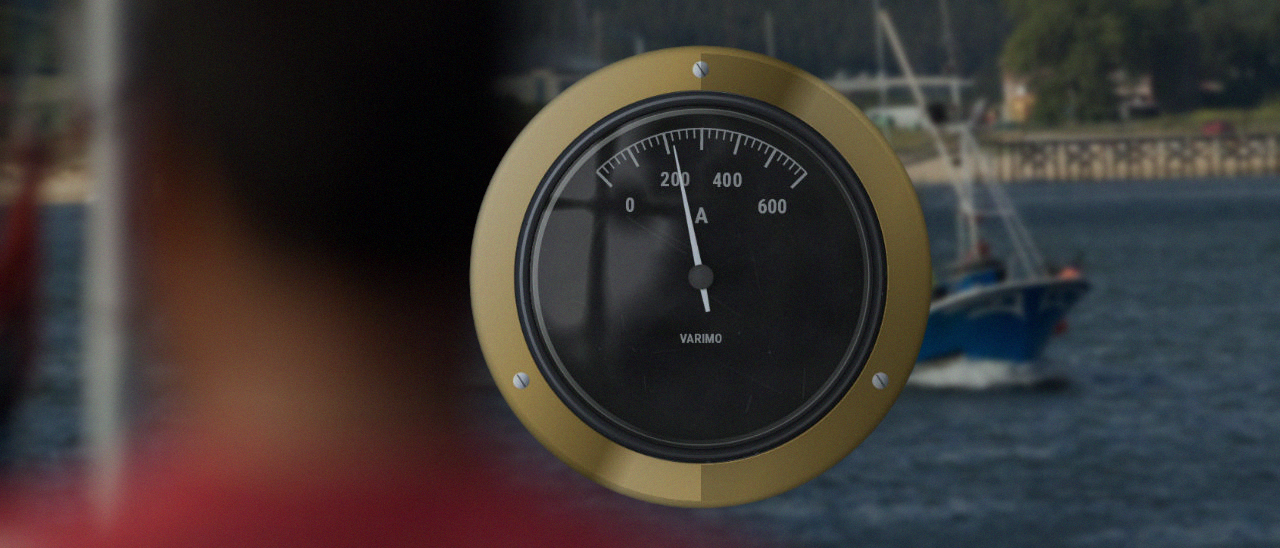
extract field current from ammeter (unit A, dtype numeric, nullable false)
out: 220 A
